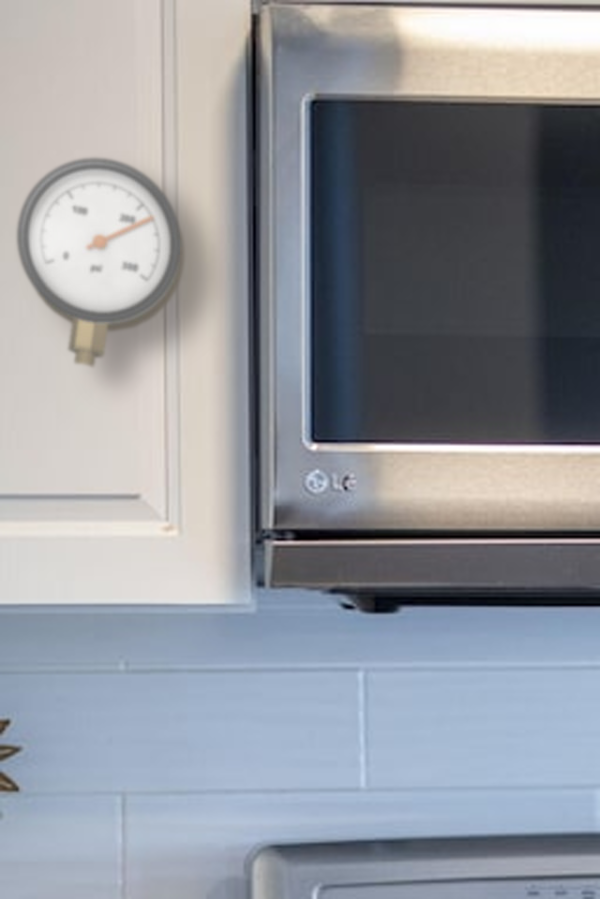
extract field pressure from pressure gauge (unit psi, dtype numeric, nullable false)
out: 220 psi
